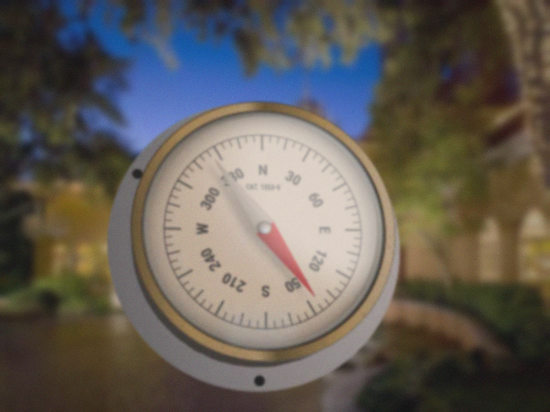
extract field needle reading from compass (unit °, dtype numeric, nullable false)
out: 145 °
